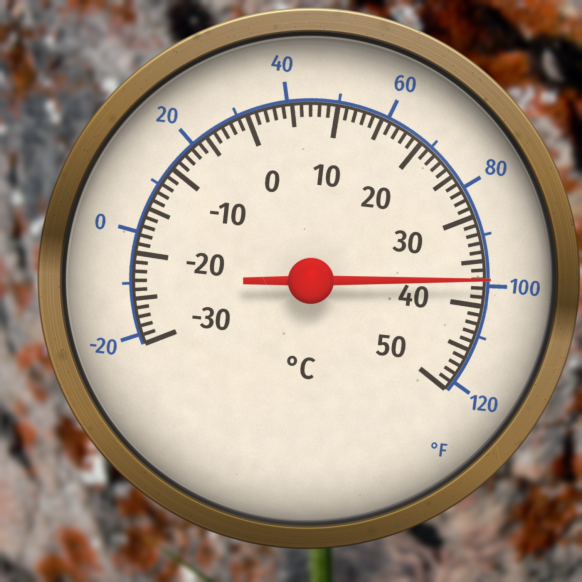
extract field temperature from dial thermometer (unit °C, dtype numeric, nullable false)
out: 37 °C
